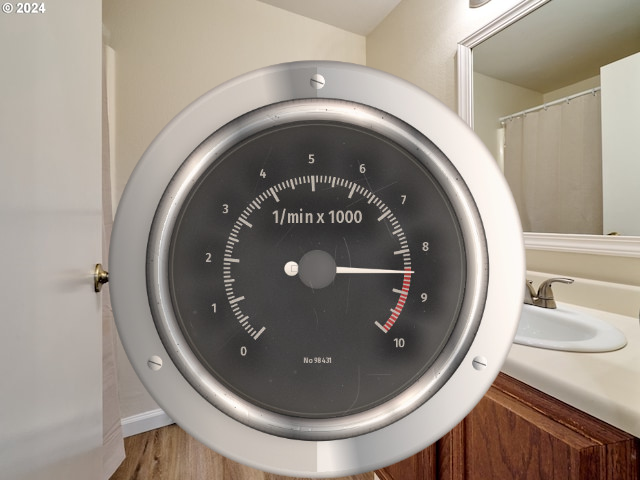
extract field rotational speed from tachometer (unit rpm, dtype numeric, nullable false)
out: 8500 rpm
